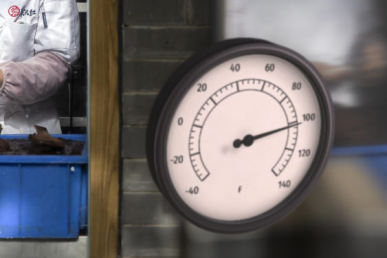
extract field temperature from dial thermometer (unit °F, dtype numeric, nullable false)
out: 100 °F
